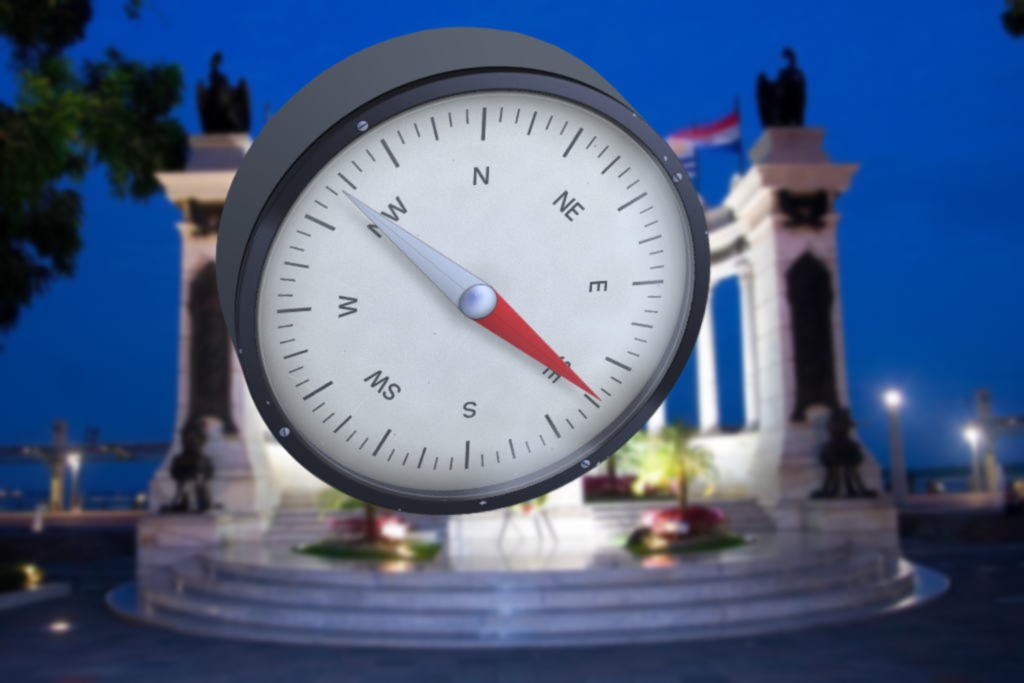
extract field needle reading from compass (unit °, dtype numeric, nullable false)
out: 132.5 °
